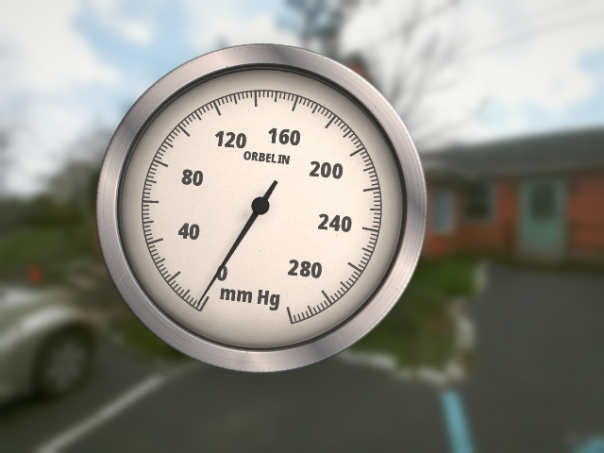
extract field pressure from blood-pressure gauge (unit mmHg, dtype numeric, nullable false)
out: 2 mmHg
